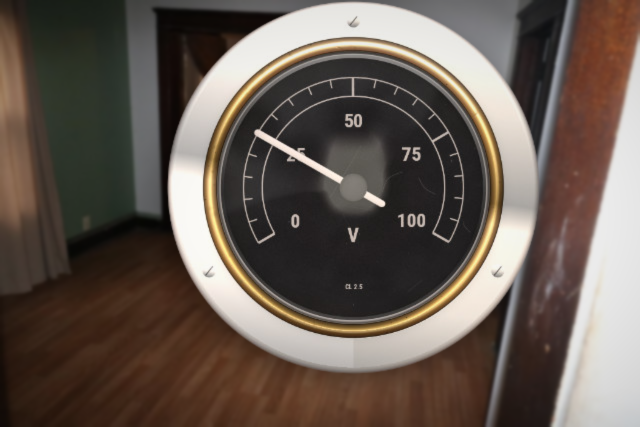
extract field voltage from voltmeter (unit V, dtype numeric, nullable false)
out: 25 V
